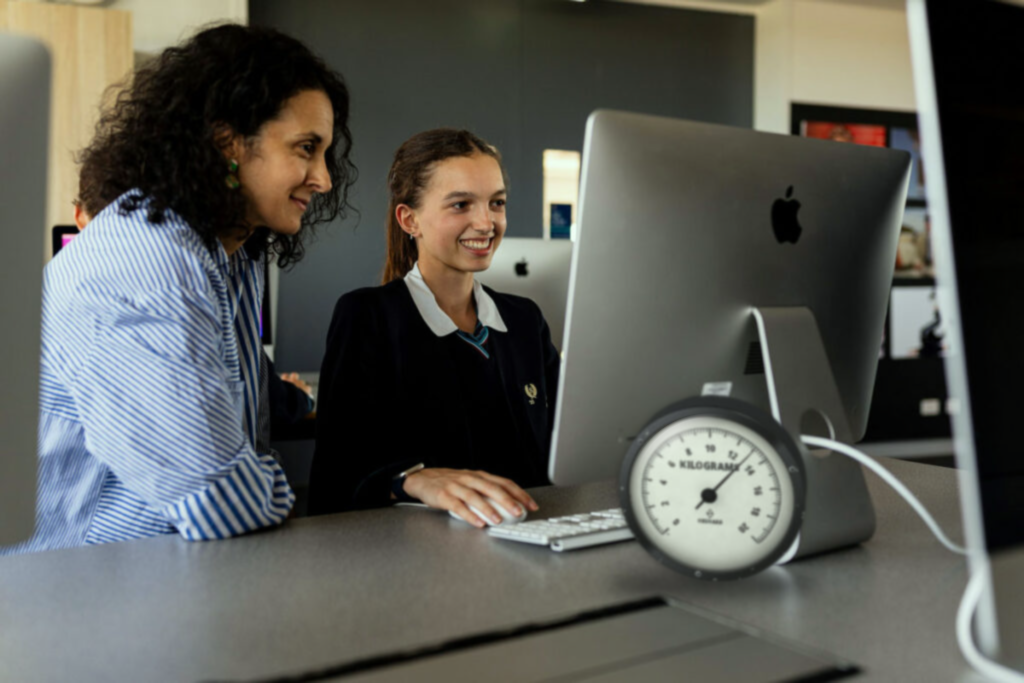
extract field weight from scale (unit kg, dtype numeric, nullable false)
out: 13 kg
